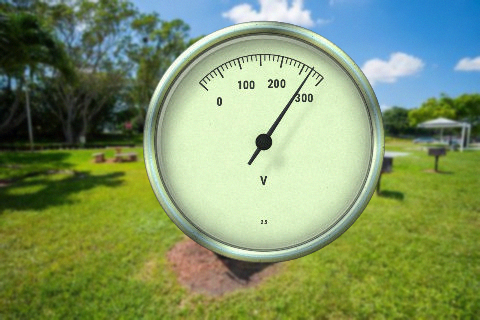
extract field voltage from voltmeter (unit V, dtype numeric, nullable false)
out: 270 V
